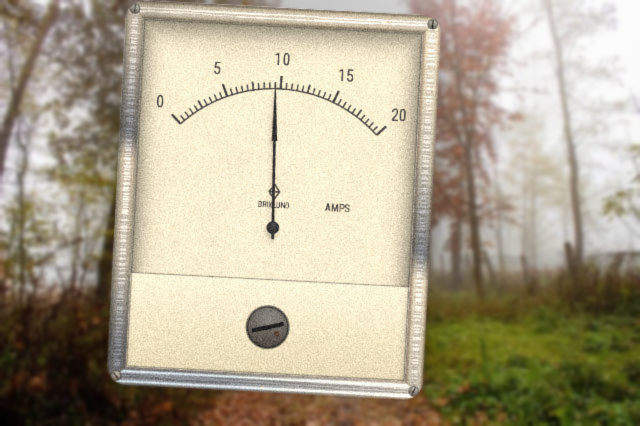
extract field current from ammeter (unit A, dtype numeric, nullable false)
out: 9.5 A
